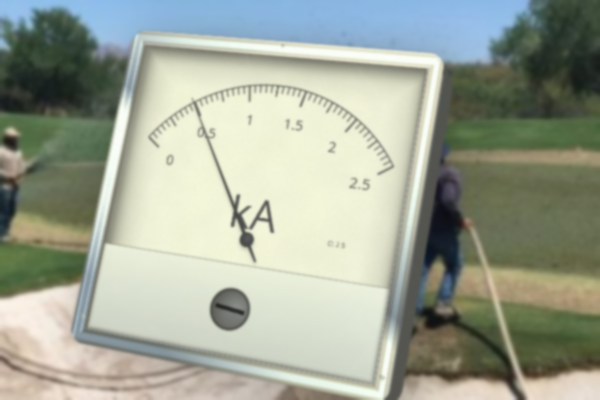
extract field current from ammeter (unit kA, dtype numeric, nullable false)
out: 0.5 kA
